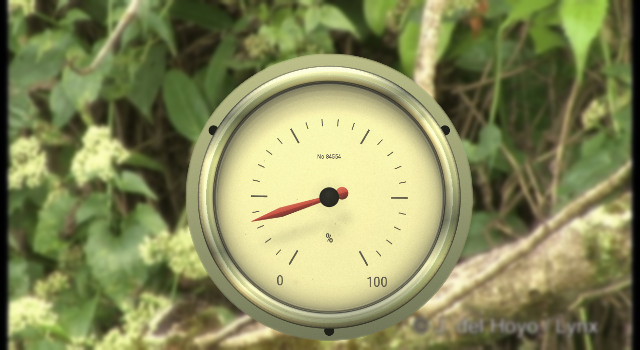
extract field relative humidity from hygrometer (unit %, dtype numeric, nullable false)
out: 14 %
